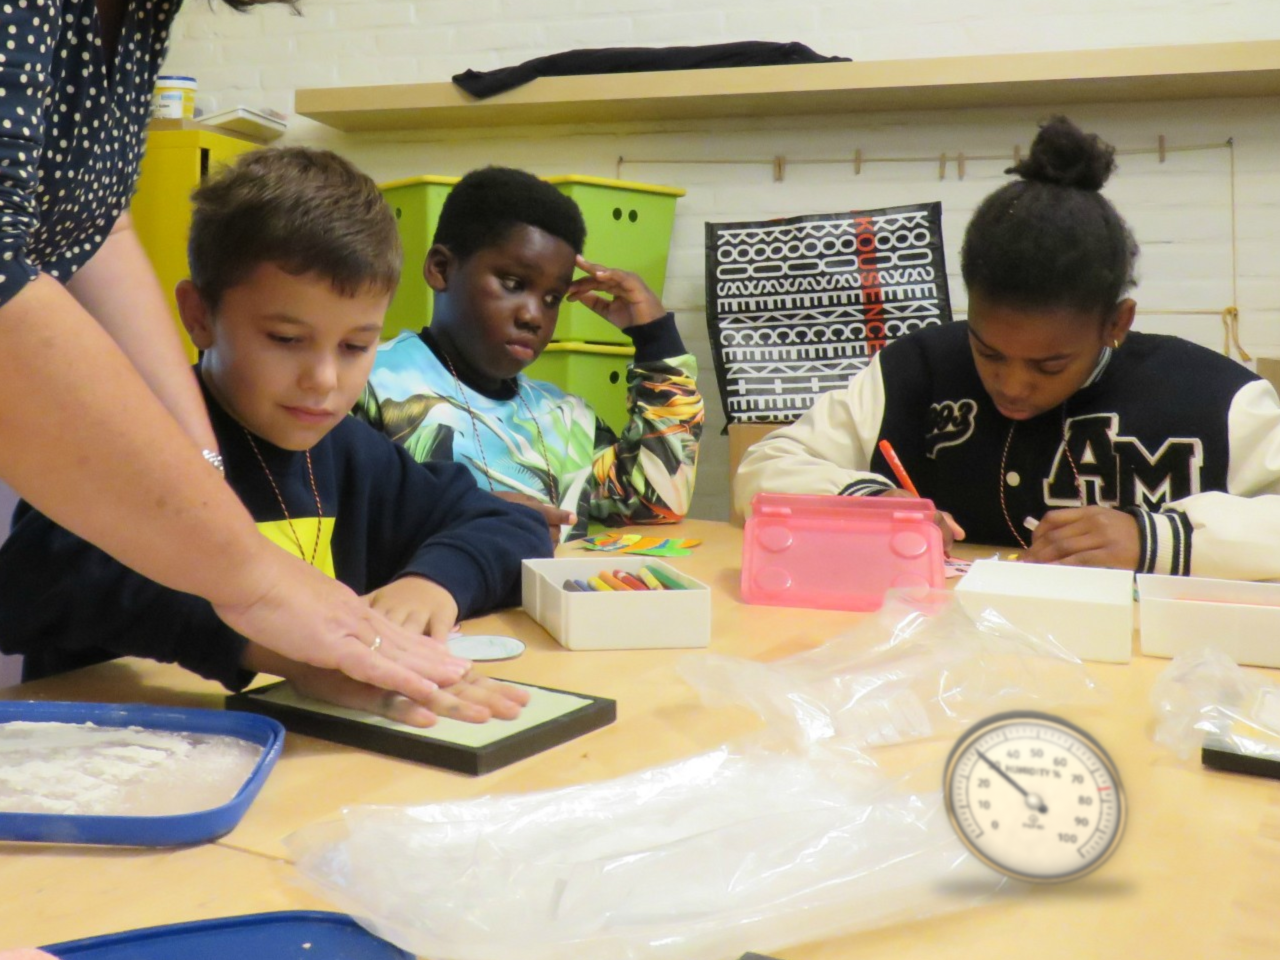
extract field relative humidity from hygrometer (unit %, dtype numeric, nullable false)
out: 30 %
